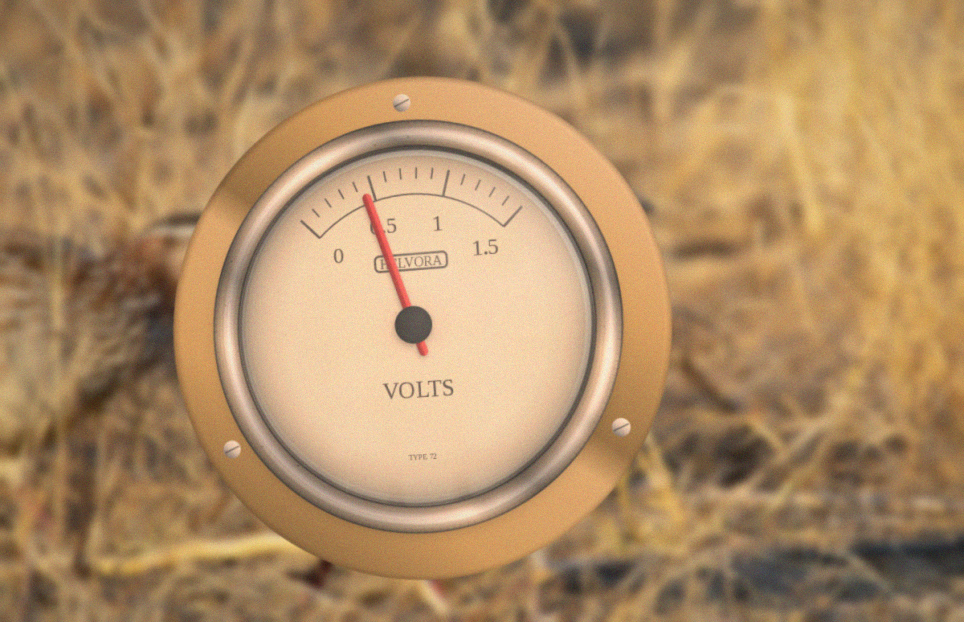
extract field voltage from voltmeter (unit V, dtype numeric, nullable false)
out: 0.45 V
